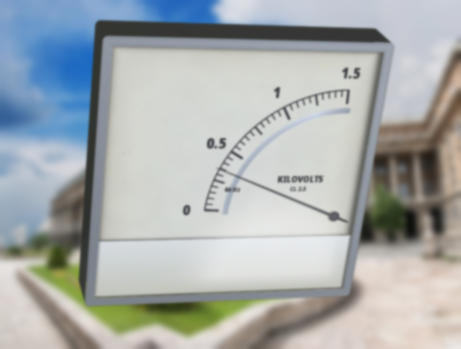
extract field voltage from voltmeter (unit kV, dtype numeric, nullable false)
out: 0.35 kV
